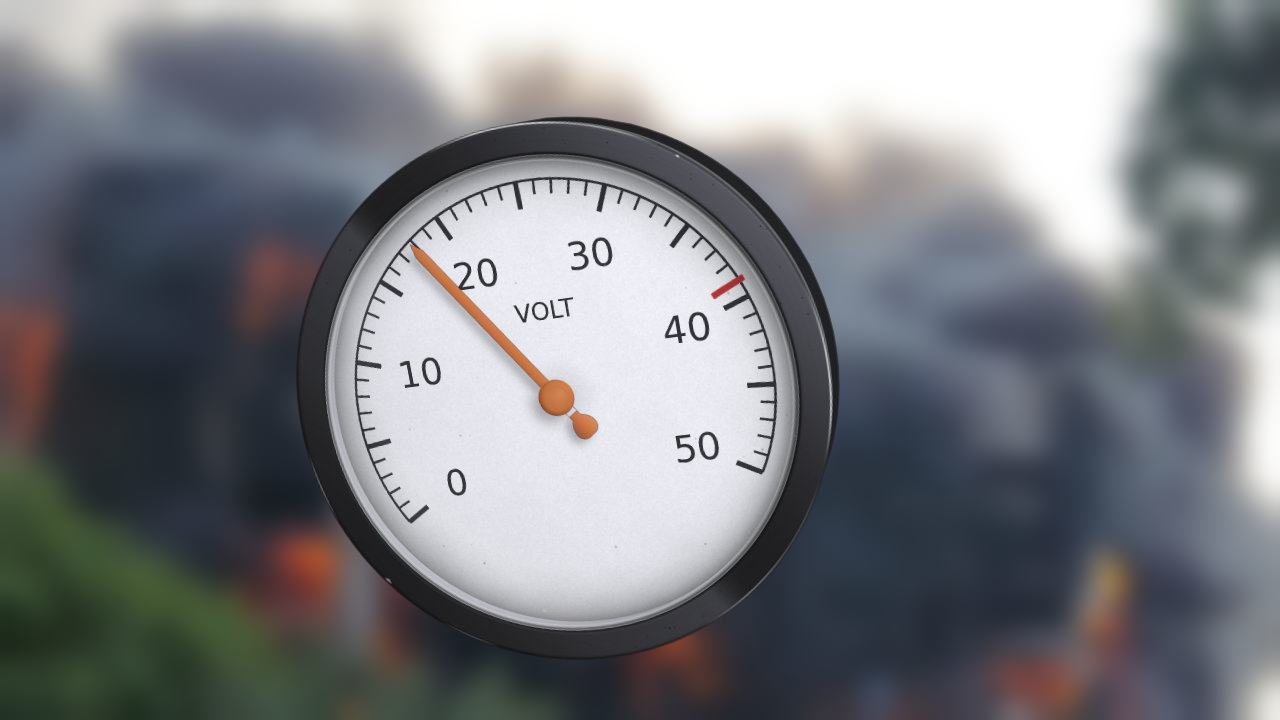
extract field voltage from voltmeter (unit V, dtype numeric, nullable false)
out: 18 V
